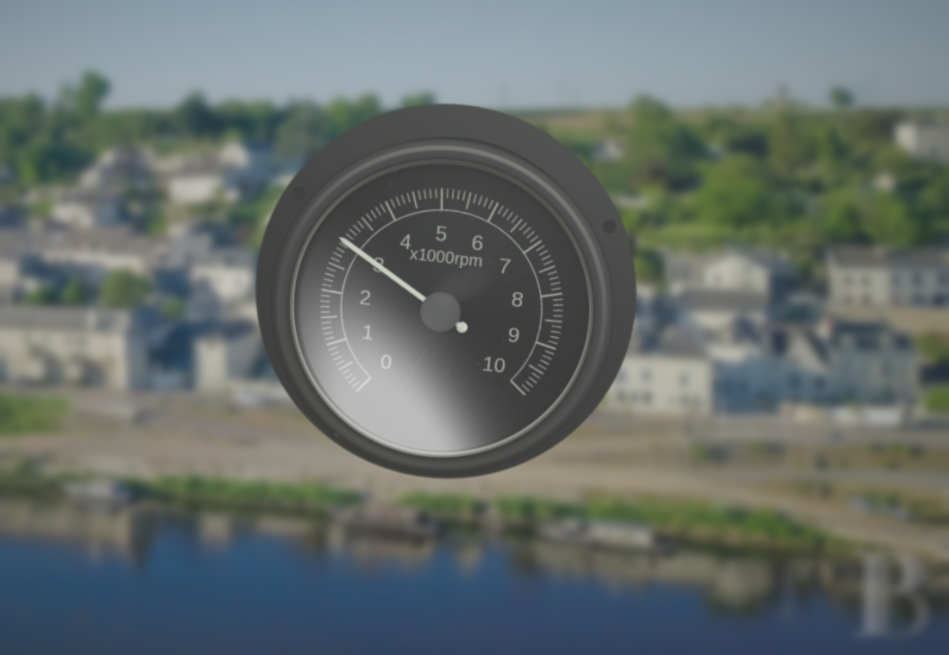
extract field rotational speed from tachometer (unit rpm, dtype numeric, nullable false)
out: 3000 rpm
